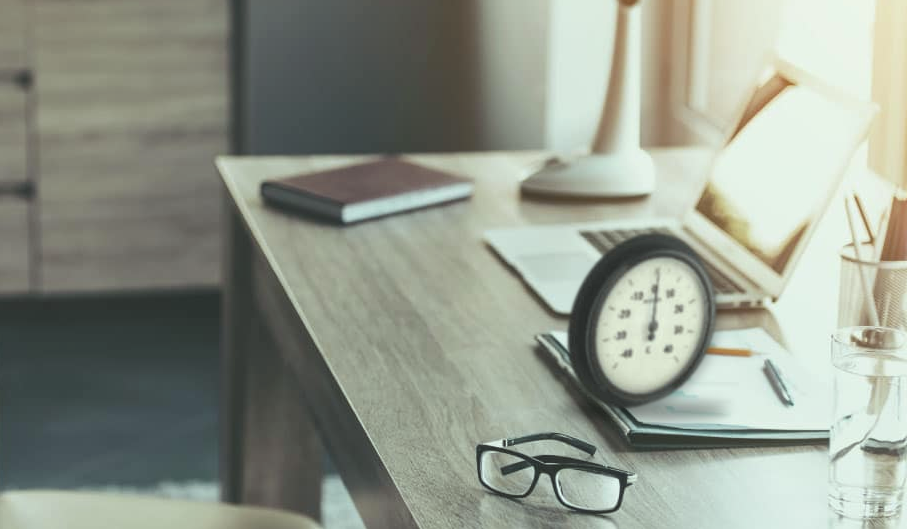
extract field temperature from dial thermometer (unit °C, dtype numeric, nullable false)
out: 0 °C
